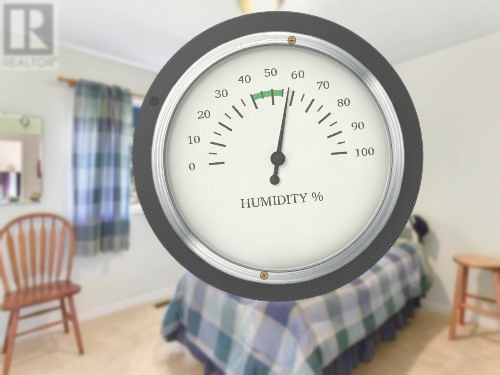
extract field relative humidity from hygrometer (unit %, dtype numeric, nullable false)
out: 57.5 %
